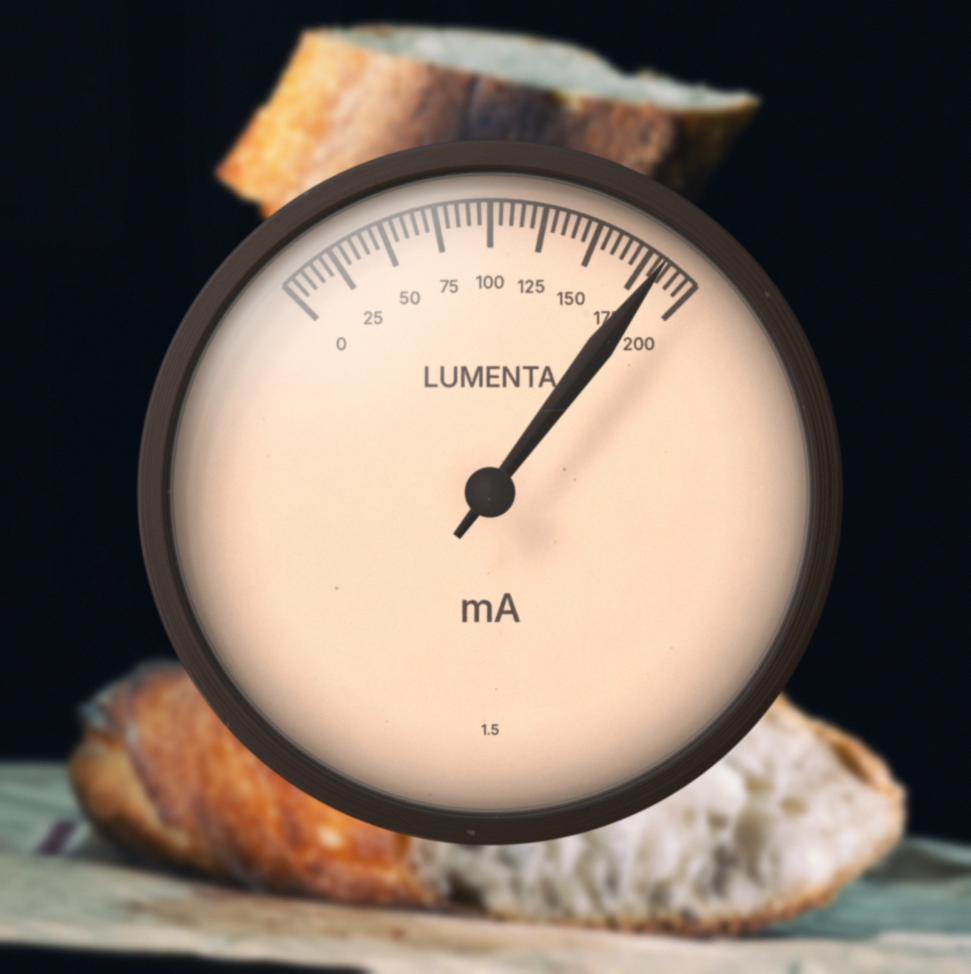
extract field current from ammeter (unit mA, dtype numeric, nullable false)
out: 182.5 mA
